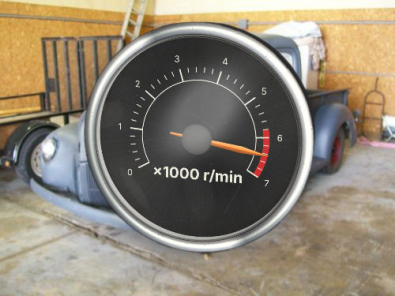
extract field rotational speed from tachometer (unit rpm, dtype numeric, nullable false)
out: 6400 rpm
